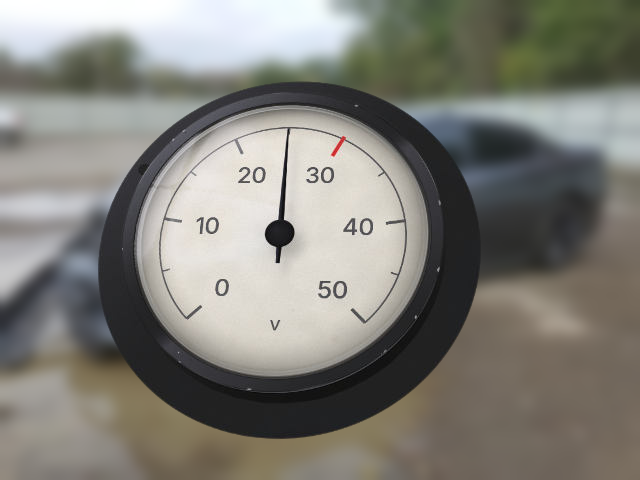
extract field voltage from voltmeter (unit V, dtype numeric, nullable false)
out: 25 V
